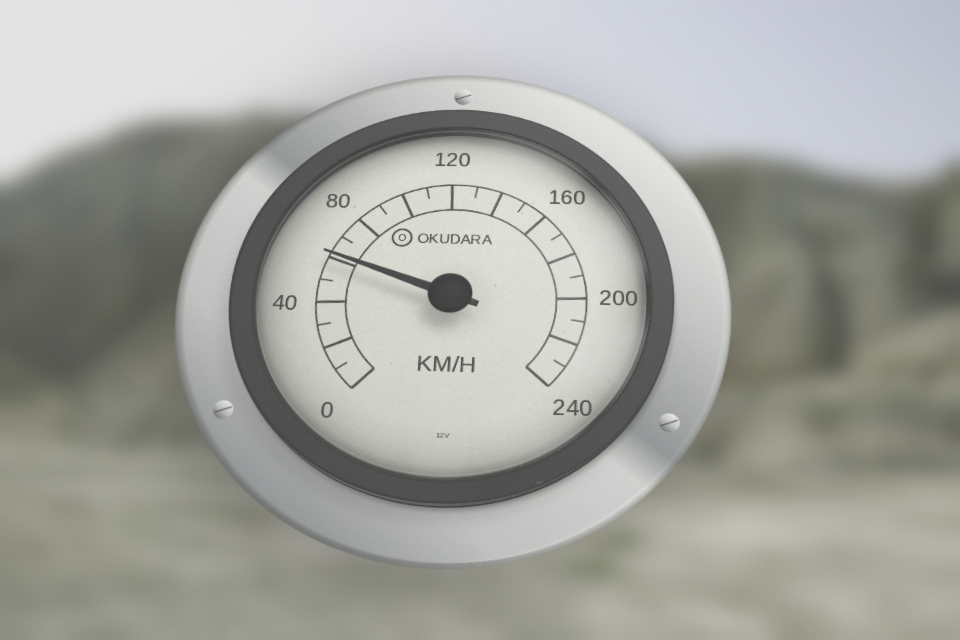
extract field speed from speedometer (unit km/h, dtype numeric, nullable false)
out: 60 km/h
